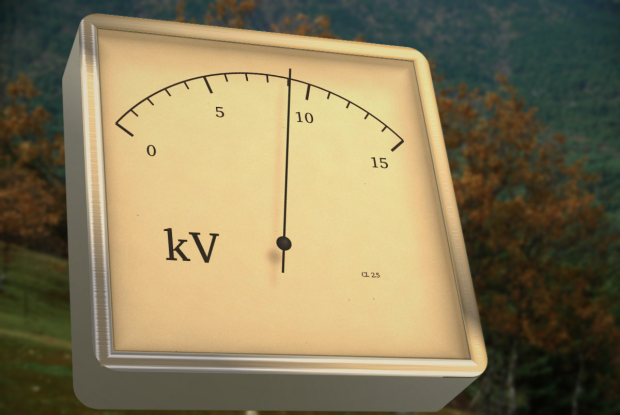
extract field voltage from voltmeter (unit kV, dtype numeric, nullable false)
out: 9 kV
